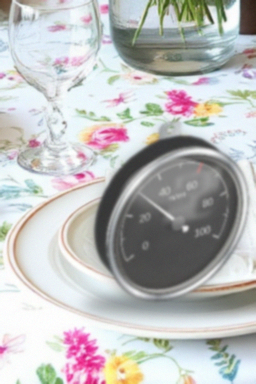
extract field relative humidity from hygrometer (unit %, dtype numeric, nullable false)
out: 30 %
